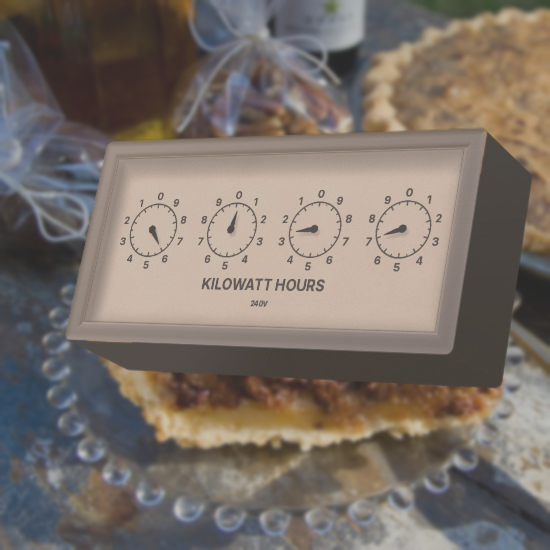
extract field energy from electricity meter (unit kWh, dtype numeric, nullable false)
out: 6027 kWh
